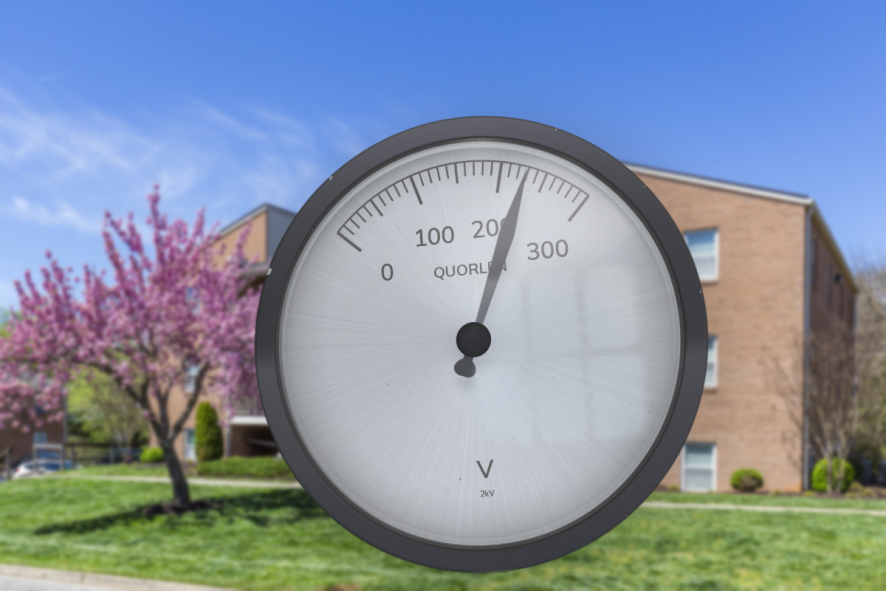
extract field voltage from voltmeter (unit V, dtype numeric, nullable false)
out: 230 V
